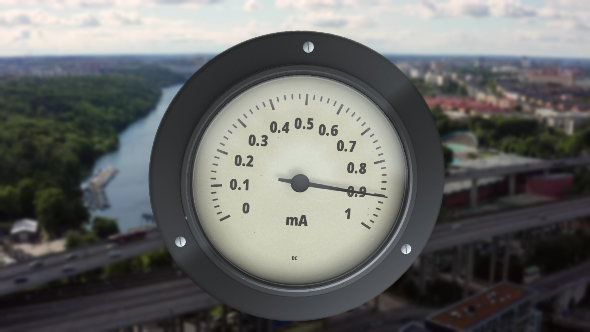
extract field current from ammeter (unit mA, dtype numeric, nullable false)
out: 0.9 mA
